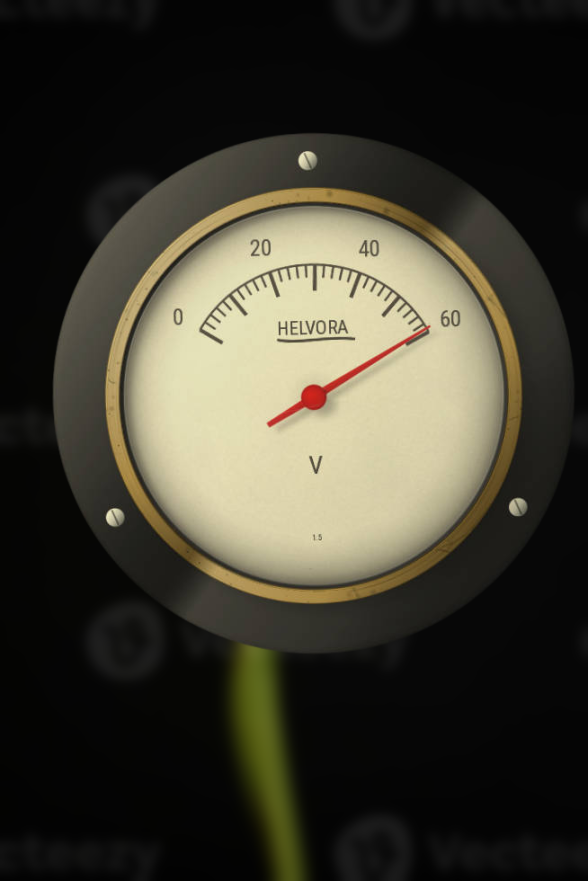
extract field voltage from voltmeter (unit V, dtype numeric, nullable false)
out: 59 V
